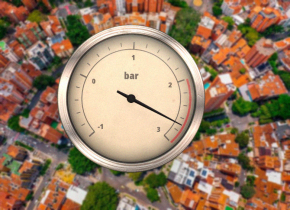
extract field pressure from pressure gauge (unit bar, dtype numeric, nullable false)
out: 2.7 bar
